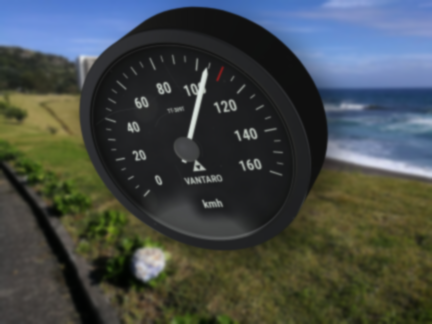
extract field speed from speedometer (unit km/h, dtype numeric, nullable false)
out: 105 km/h
